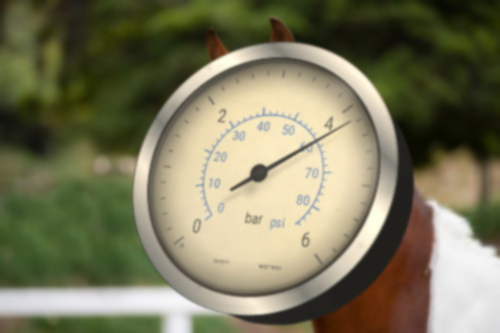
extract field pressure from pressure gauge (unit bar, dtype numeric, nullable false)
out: 4.2 bar
